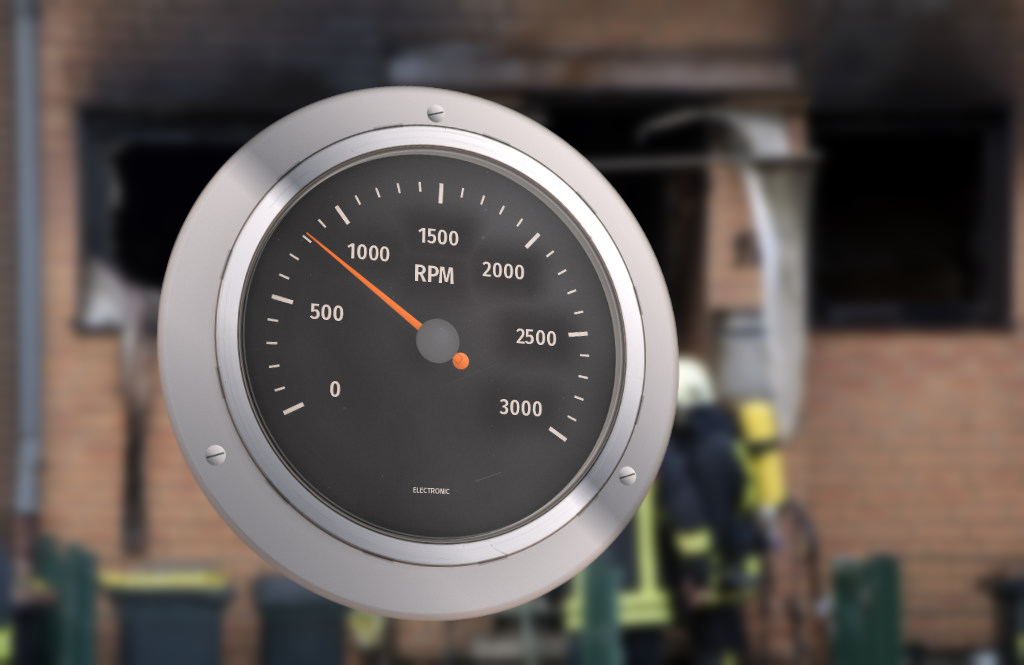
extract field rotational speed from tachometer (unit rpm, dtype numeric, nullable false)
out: 800 rpm
